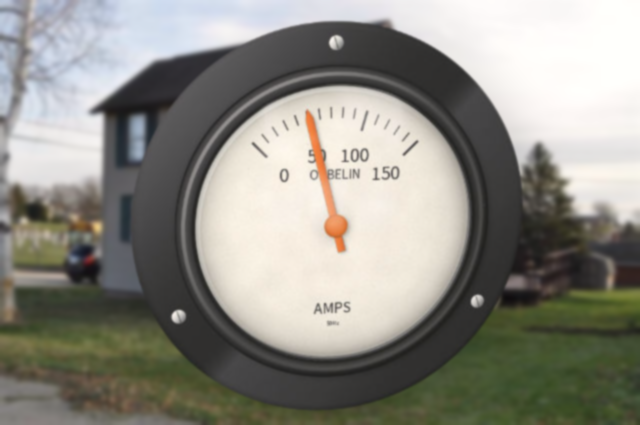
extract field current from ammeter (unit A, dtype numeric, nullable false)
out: 50 A
